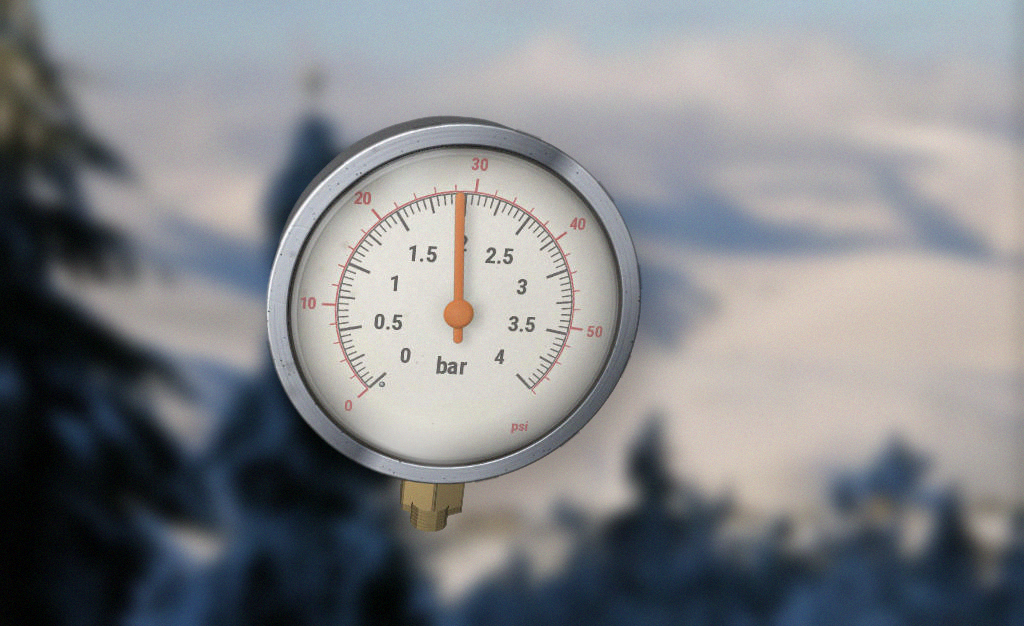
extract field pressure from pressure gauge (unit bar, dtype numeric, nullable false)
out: 1.95 bar
